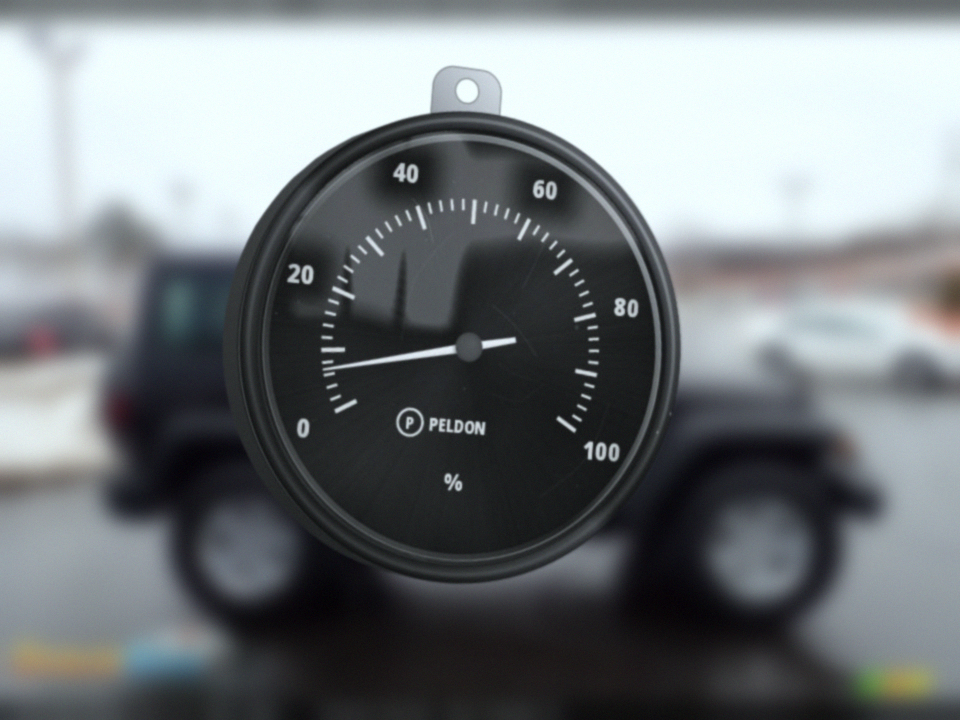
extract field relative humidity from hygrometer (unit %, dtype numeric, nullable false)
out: 7 %
